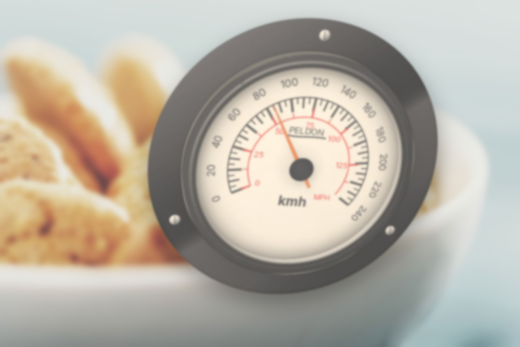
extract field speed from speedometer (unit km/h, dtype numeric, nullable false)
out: 85 km/h
